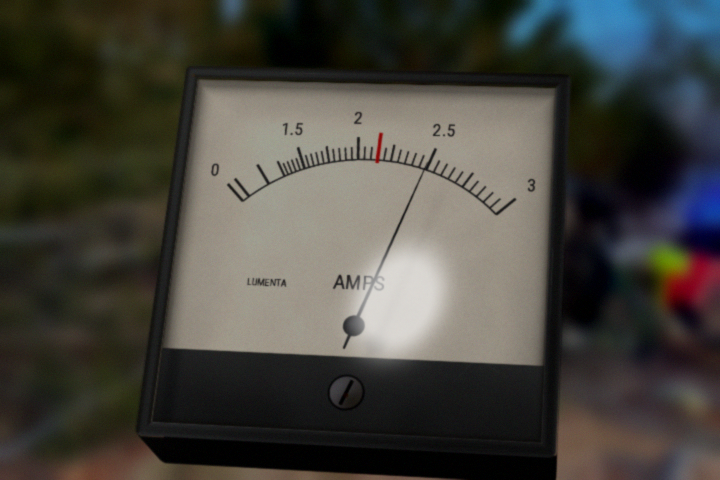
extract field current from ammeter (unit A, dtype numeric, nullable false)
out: 2.5 A
